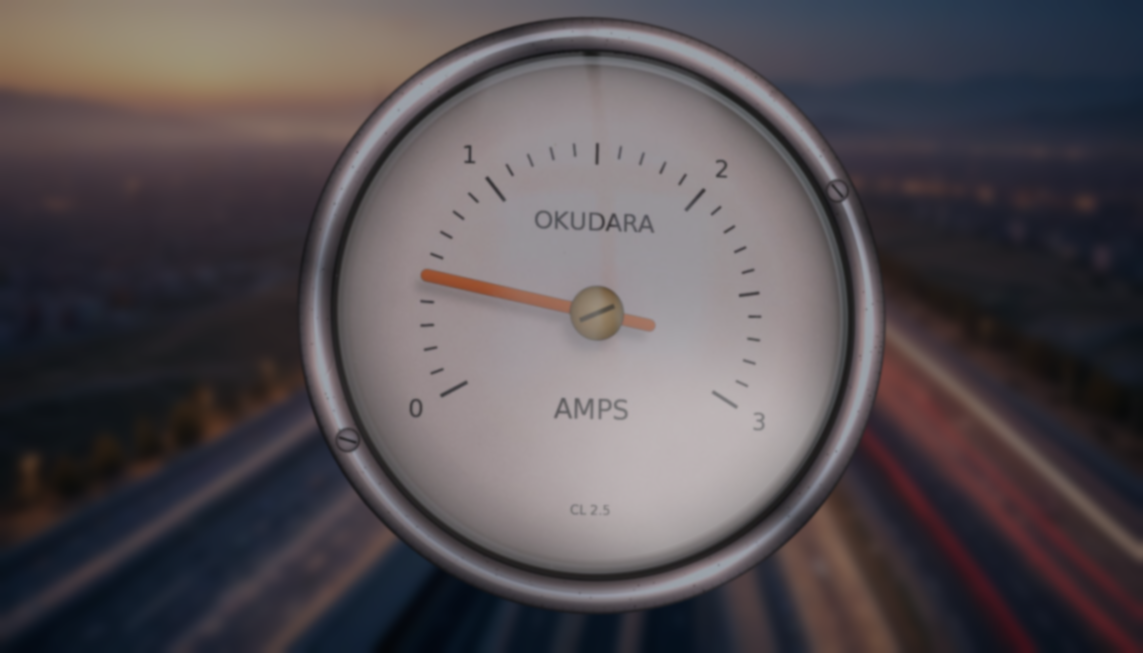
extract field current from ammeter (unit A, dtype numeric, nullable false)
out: 0.5 A
